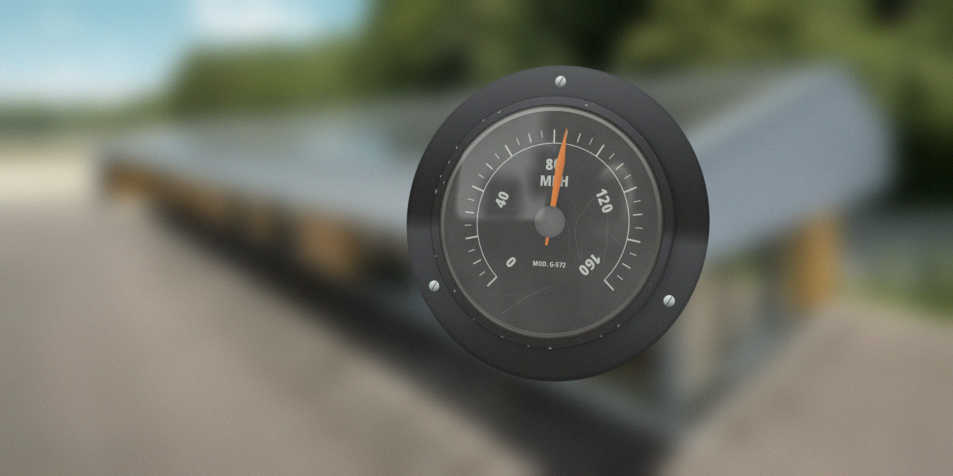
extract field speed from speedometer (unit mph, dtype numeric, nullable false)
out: 85 mph
